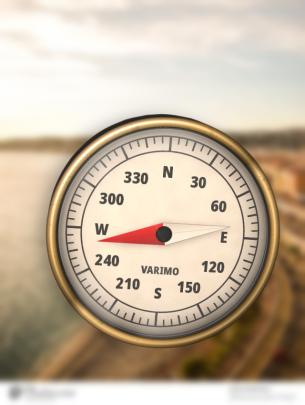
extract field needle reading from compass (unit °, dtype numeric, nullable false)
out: 260 °
